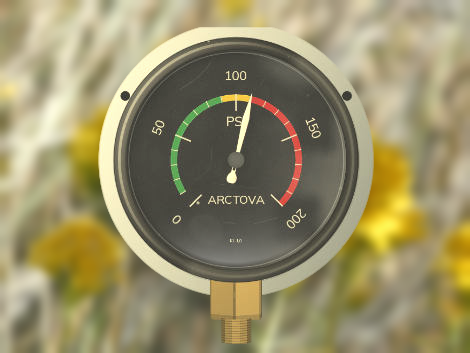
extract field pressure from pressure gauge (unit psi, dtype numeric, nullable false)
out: 110 psi
